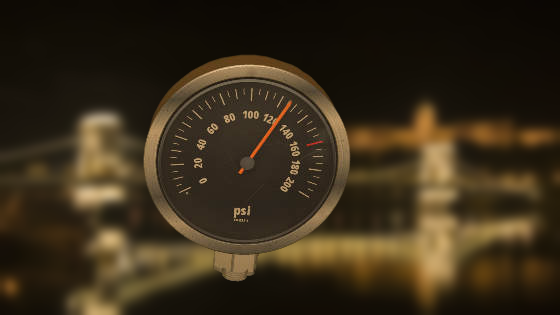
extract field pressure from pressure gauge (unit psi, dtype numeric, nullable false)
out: 125 psi
